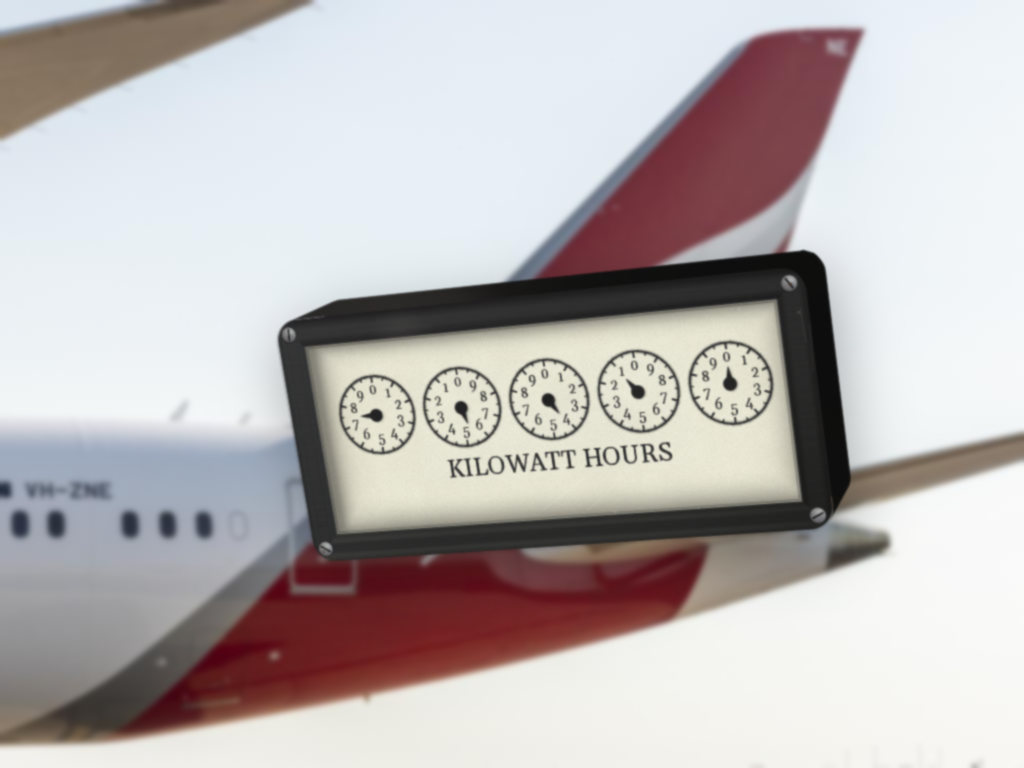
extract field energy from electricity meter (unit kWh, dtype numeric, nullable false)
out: 75410 kWh
